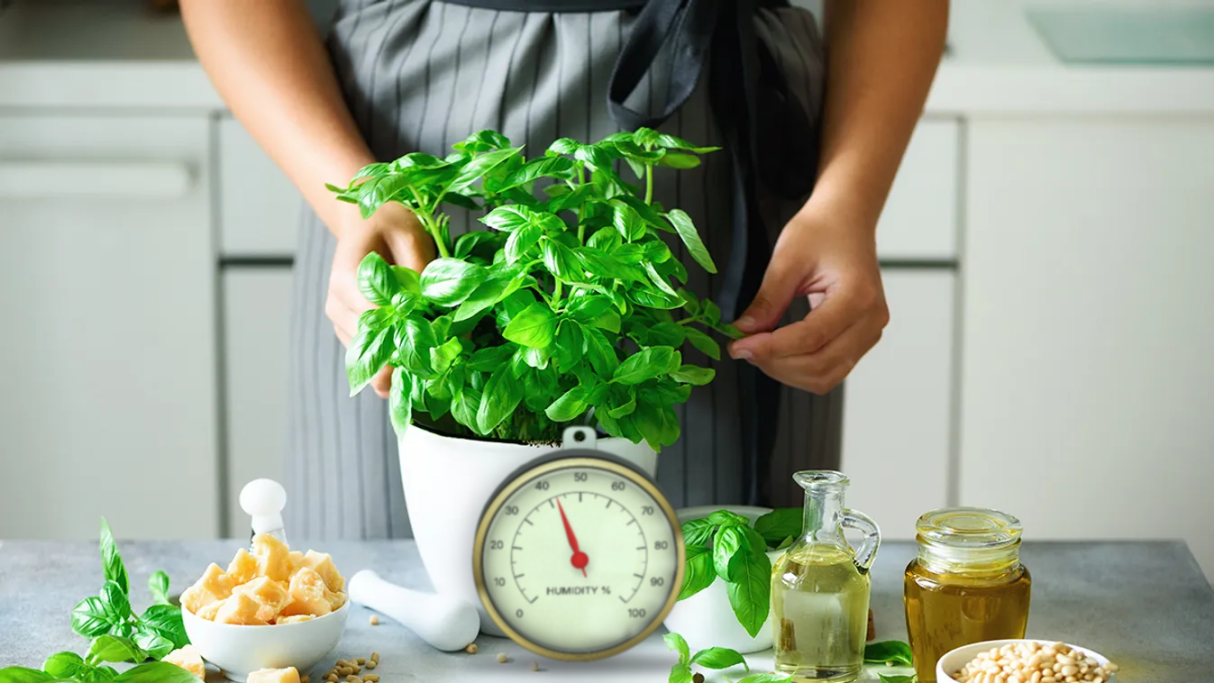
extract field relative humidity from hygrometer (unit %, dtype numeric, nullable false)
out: 42.5 %
